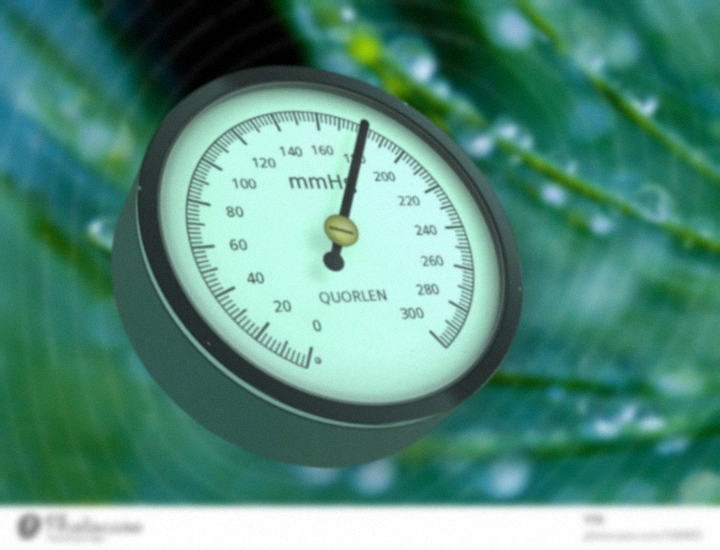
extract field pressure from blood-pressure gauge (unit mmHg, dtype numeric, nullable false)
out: 180 mmHg
